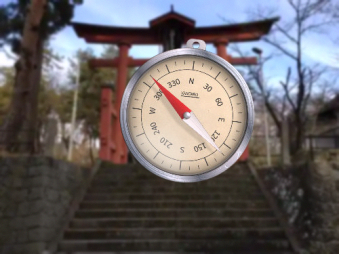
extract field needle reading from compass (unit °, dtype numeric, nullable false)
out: 310 °
